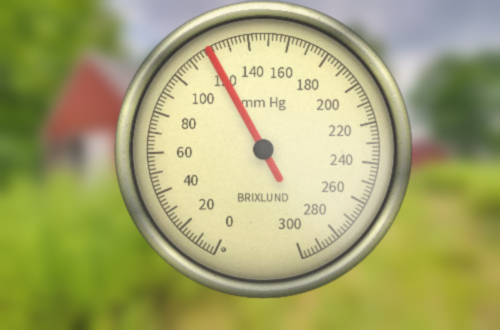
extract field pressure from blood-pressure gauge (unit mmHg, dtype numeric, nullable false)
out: 120 mmHg
